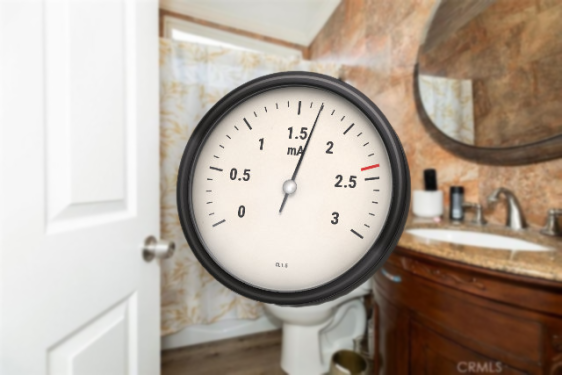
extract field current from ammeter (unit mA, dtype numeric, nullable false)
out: 1.7 mA
